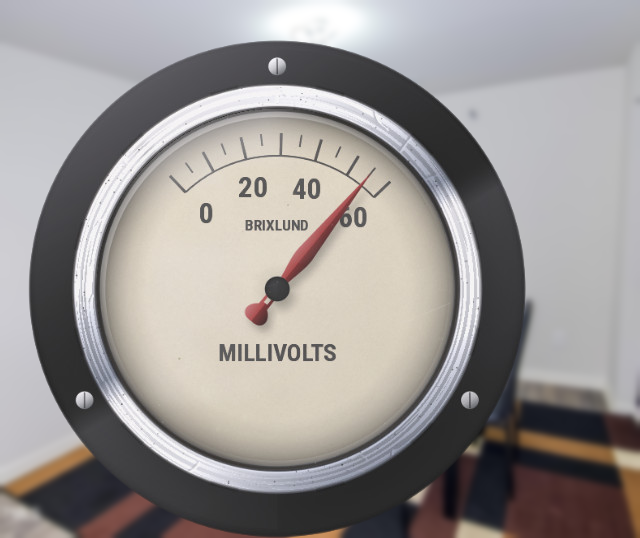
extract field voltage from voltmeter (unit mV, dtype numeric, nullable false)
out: 55 mV
